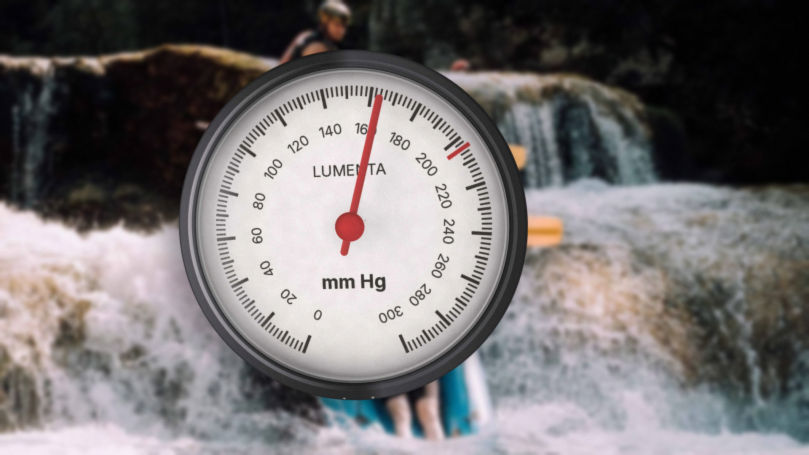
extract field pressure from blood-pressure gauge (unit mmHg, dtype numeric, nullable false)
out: 164 mmHg
